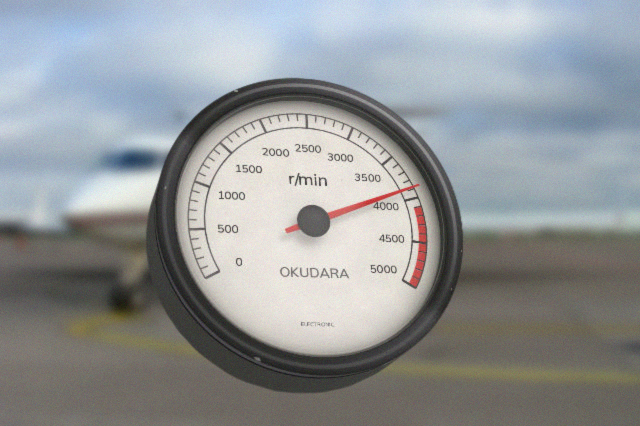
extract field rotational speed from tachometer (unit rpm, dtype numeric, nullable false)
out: 3900 rpm
